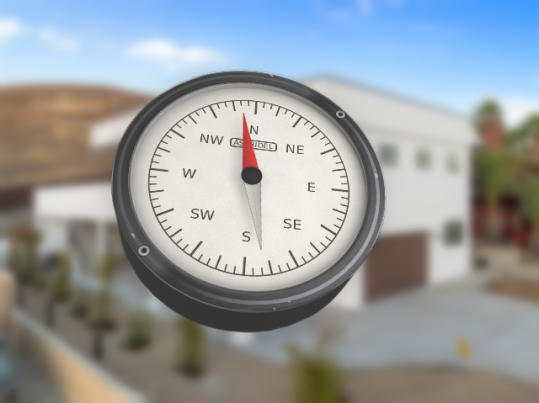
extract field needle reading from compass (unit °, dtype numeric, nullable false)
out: 350 °
